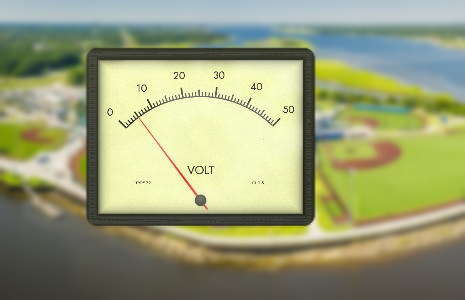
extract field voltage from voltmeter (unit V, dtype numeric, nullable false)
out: 5 V
